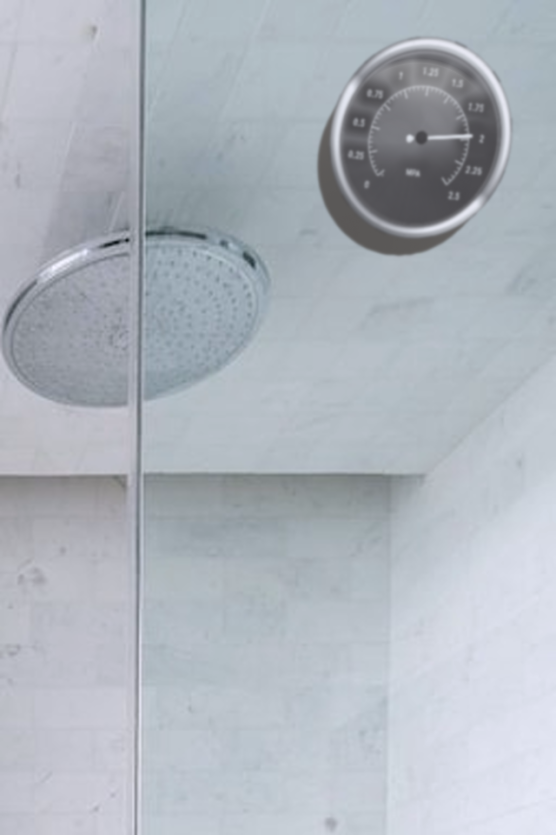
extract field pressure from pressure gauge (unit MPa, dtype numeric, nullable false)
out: 2 MPa
